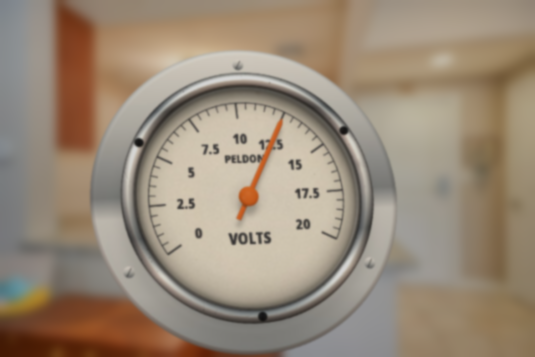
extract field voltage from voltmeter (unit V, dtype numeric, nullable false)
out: 12.5 V
